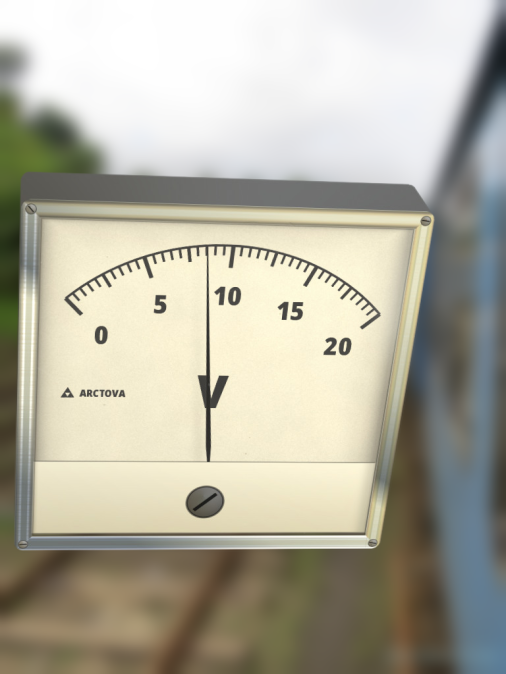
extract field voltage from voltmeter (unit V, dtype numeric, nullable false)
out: 8.5 V
